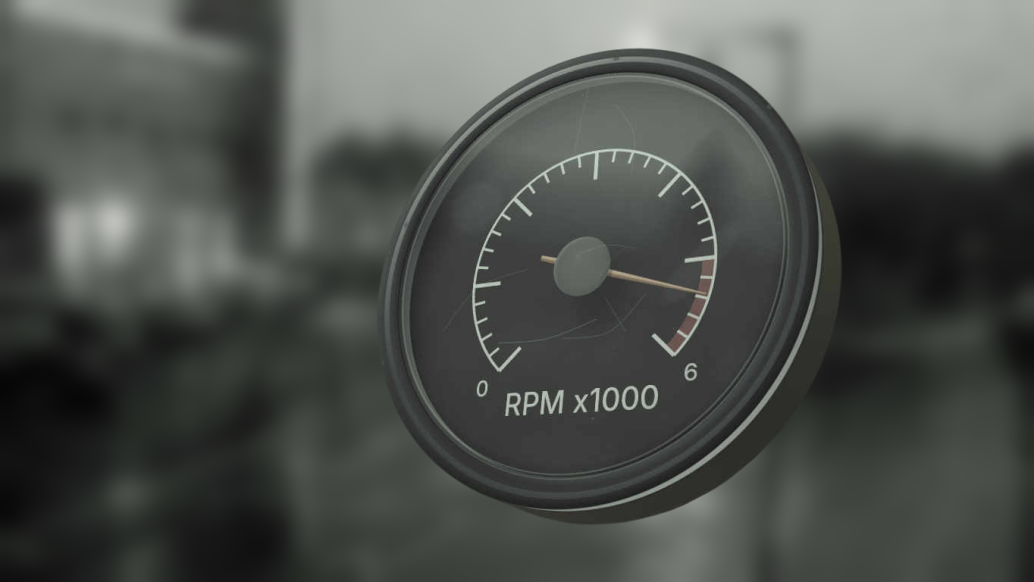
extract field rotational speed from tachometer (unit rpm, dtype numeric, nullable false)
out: 5400 rpm
